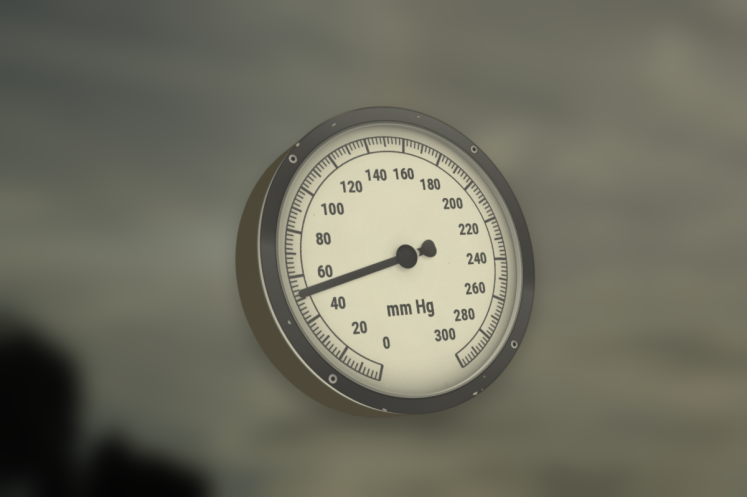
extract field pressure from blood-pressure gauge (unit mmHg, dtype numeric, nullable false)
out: 52 mmHg
